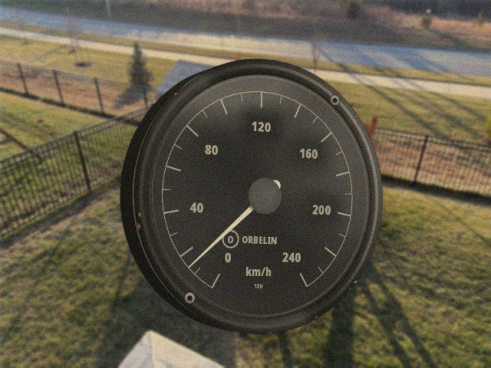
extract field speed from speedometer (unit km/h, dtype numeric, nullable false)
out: 15 km/h
